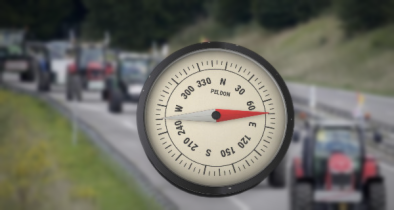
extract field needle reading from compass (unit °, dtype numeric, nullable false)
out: 75 °
